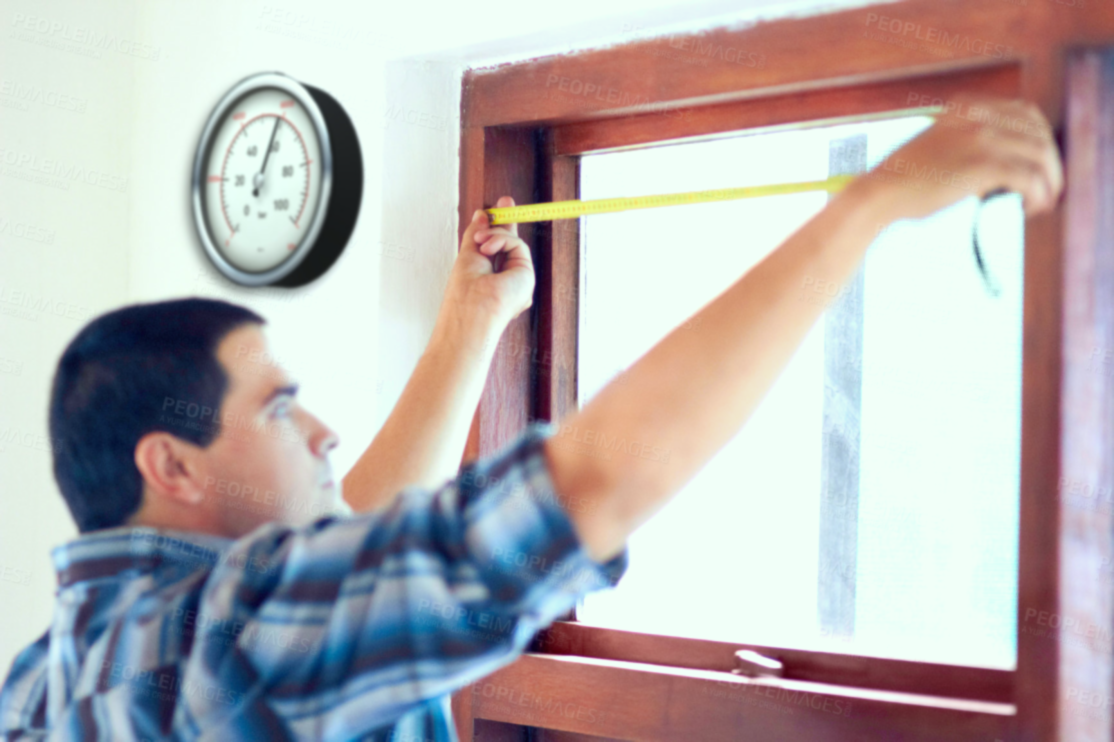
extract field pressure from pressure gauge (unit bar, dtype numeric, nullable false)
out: 60 bar
